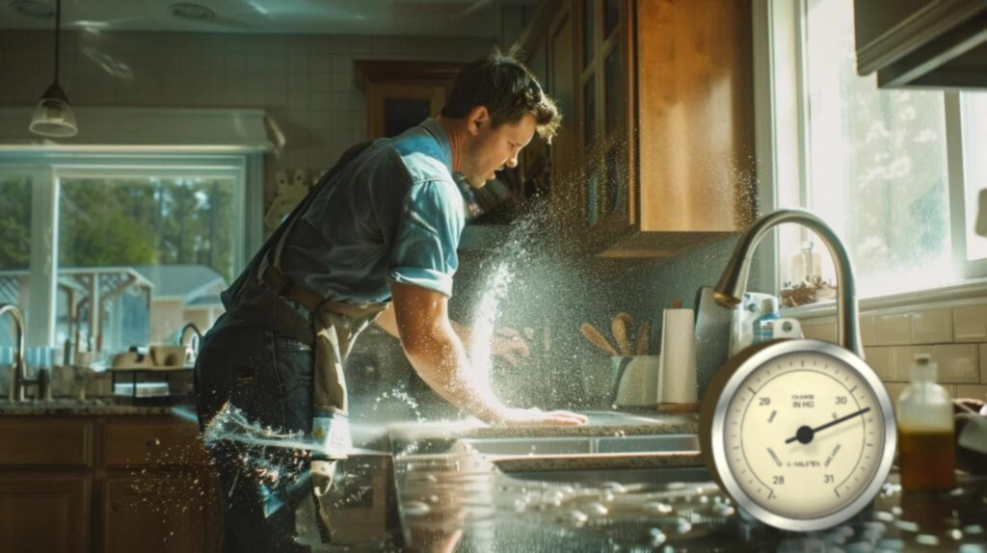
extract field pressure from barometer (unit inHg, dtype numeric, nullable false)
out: 30.2 inHg
